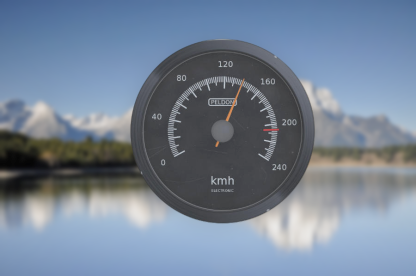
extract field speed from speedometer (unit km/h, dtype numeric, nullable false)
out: 140 km/h
